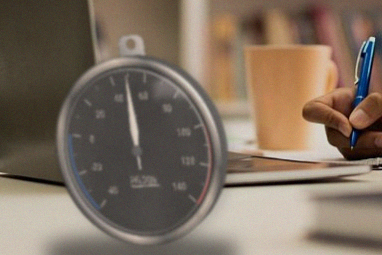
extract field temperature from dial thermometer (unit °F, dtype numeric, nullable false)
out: 50 °F
